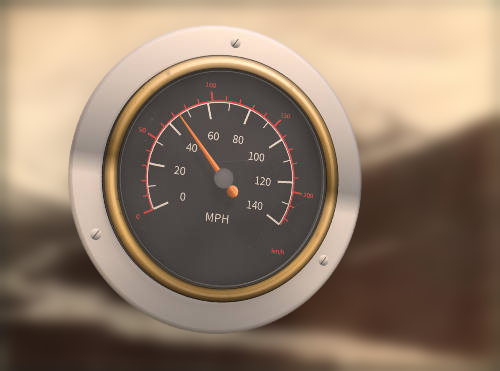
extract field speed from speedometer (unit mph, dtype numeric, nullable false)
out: 45 mph
